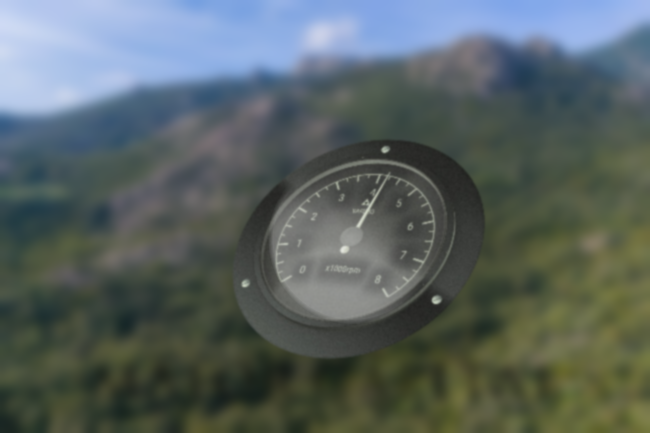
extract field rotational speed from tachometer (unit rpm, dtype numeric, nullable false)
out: 4250 rpm
